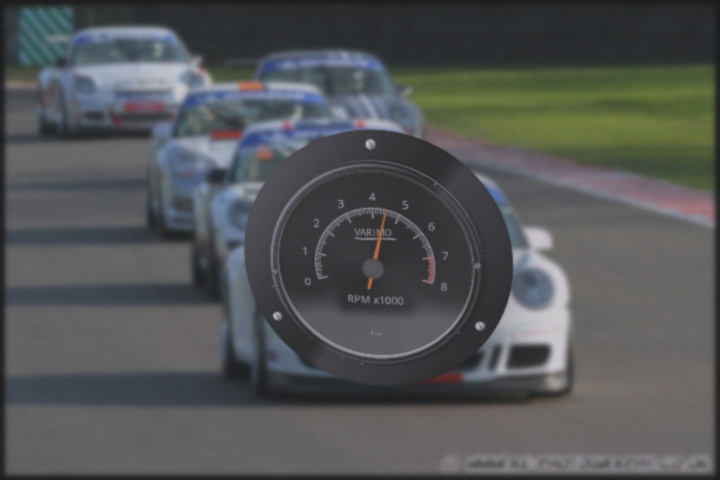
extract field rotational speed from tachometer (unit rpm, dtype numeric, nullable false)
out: 4500 rpm
